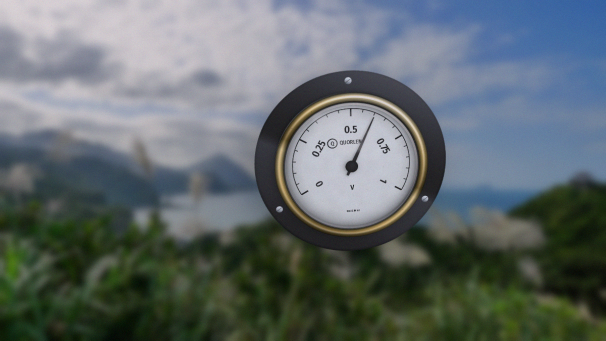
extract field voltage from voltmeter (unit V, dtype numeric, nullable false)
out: 0.6 V
